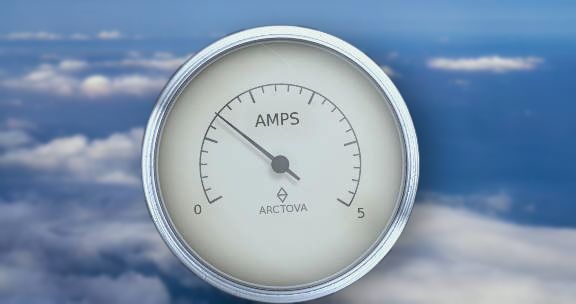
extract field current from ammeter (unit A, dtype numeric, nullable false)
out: 1.4 A
